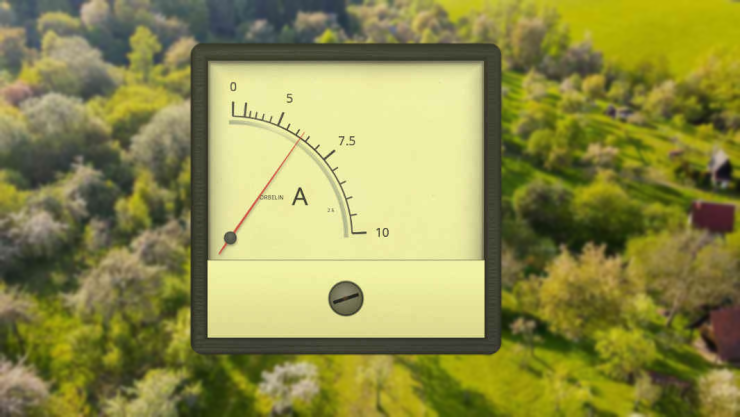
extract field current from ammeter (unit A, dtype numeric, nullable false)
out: 6.25 A
